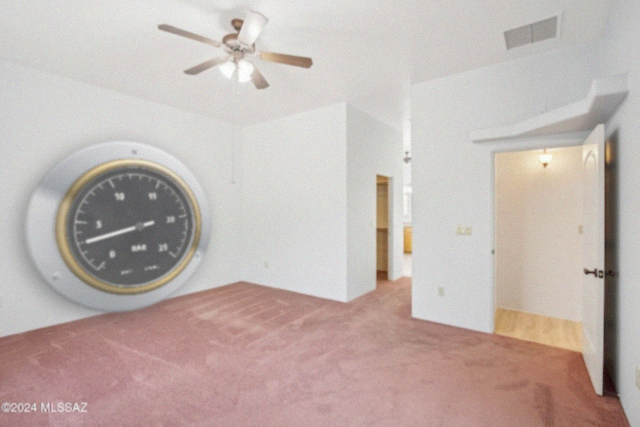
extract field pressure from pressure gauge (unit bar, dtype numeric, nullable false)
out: 3 bar
